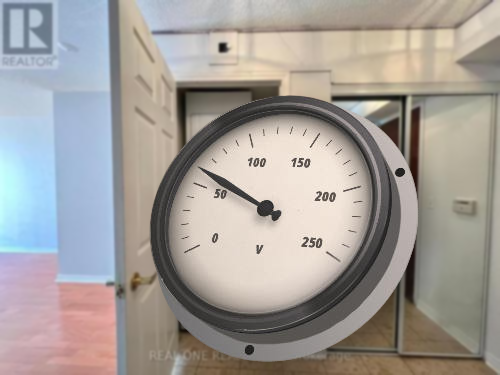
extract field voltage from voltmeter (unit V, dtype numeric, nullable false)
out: 60 V
